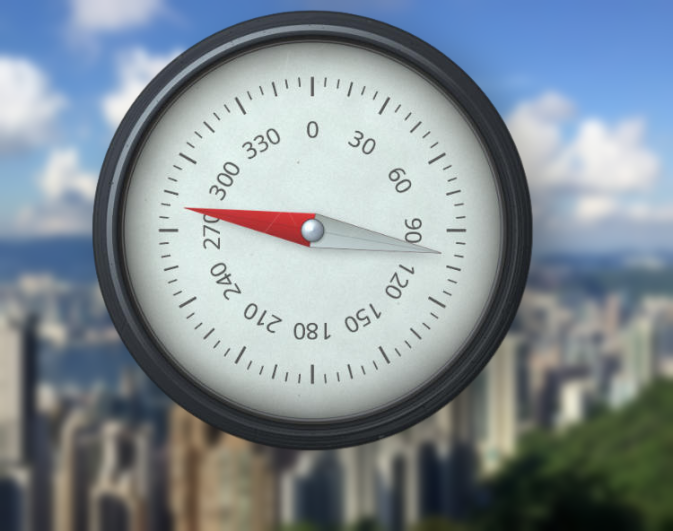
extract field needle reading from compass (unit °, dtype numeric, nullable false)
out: 280 °
